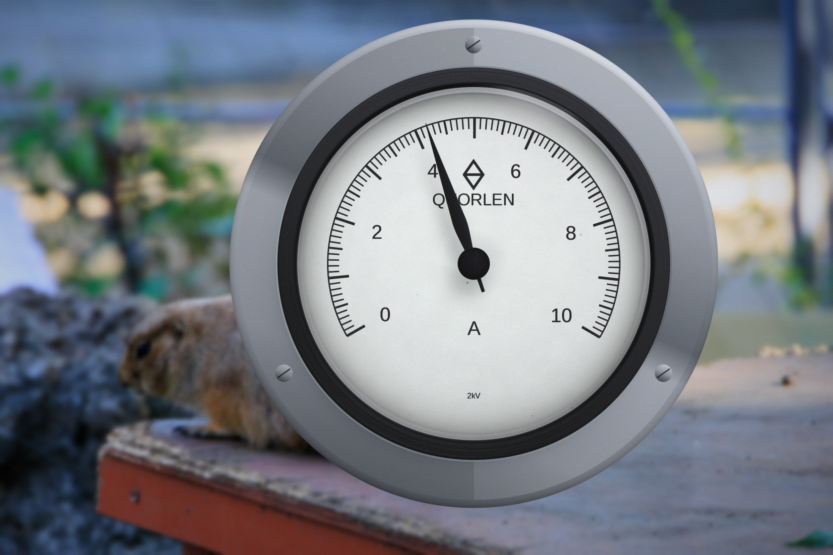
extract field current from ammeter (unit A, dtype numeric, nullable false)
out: 4.2 A
